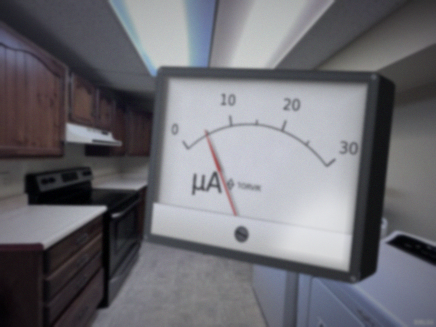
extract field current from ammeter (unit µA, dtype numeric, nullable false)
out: 5 µA
